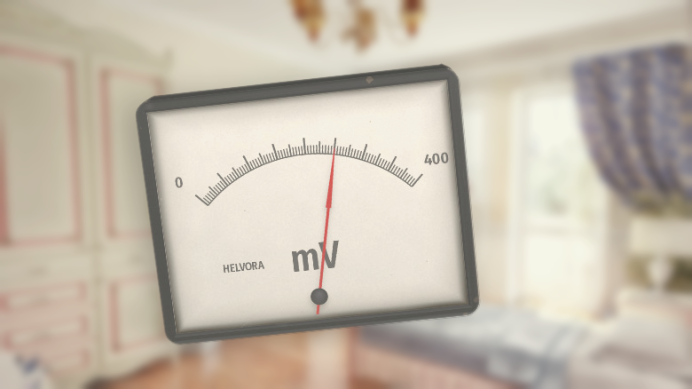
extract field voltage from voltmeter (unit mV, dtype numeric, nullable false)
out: 250 mV
